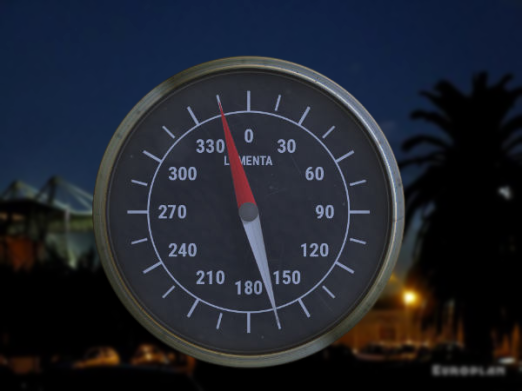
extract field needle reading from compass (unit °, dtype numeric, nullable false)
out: 345 °
